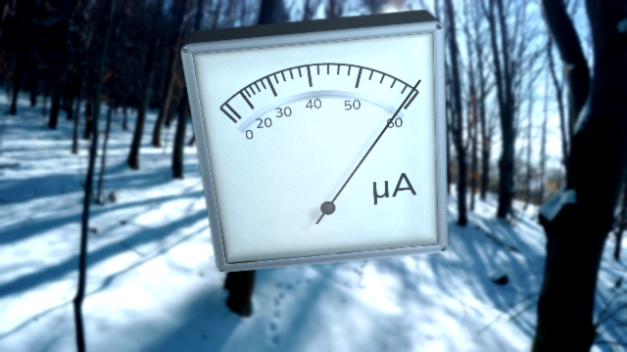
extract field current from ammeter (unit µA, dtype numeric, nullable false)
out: 59 µA
